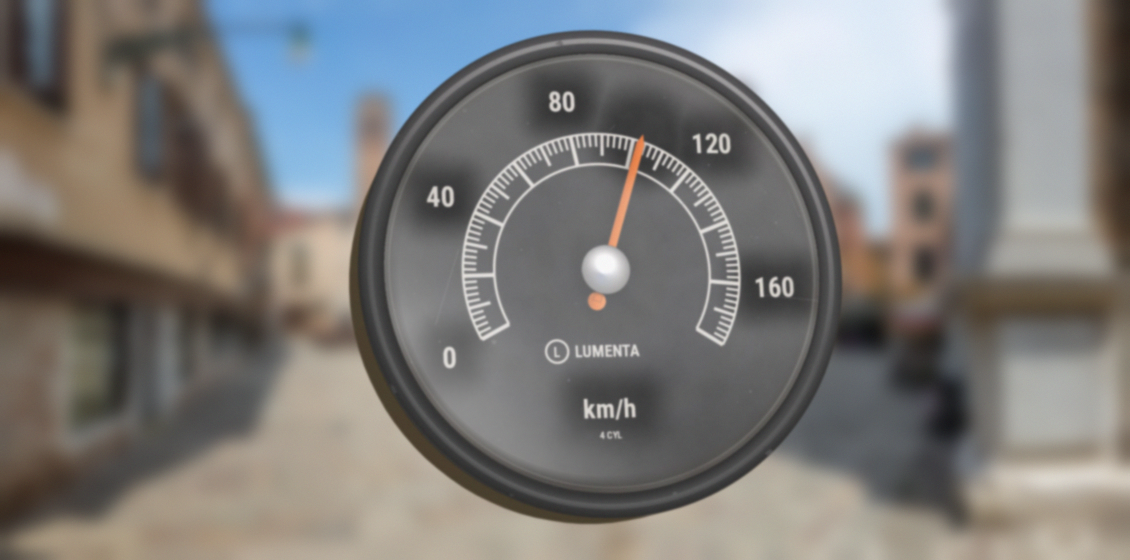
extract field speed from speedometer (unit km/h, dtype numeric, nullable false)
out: 102 km/h
